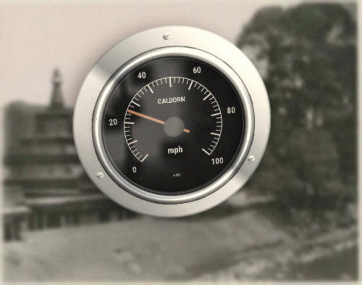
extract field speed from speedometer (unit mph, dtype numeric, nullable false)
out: 26 mph
